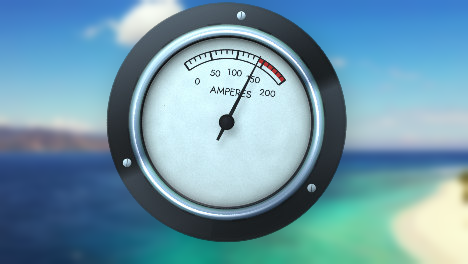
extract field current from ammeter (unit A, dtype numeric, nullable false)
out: 140 A
